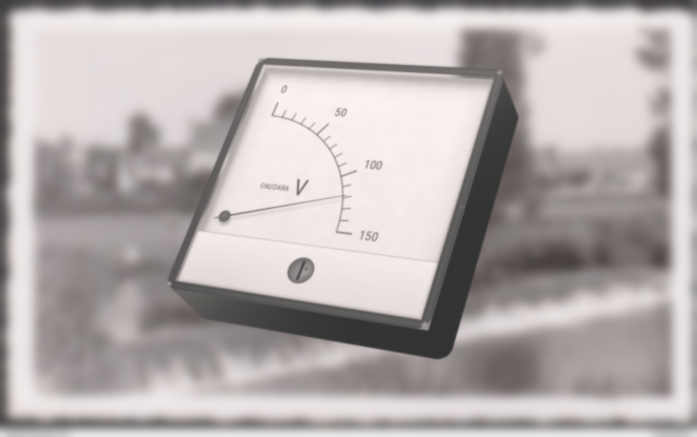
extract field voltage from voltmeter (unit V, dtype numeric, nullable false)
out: 120 V
